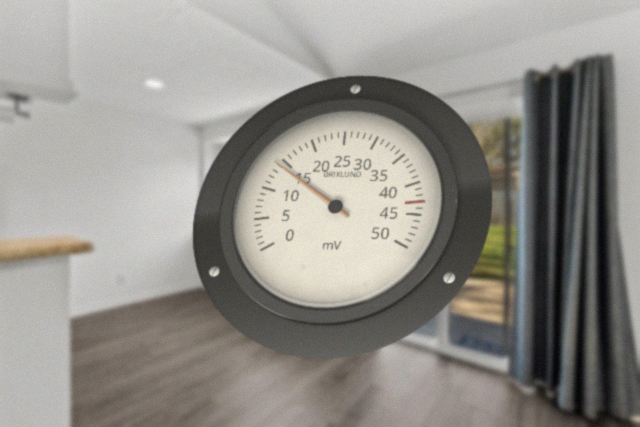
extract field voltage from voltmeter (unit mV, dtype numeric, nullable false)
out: 14 mV
